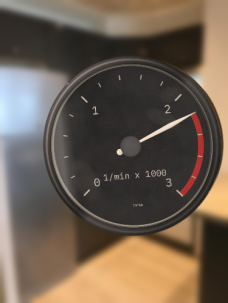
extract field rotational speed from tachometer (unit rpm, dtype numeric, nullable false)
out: 2200 rpm
